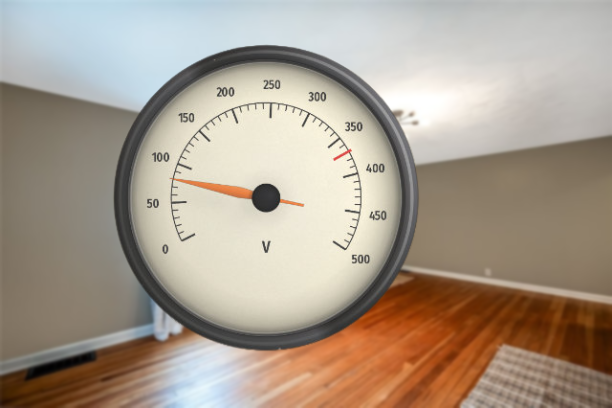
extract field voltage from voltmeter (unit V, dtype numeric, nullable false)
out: 80 V
